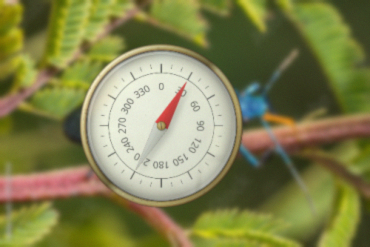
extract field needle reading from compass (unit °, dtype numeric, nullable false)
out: 30 °
